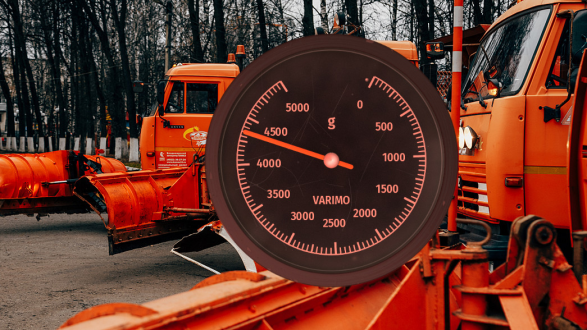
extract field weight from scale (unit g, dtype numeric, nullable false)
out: 4350 g
